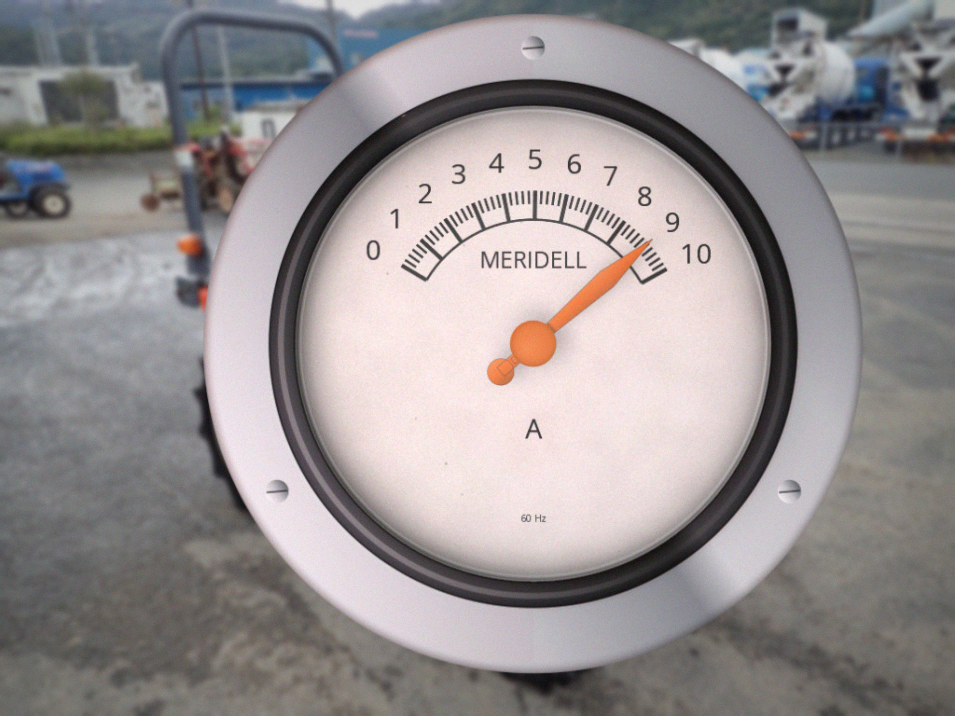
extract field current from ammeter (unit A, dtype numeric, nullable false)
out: 9 A
